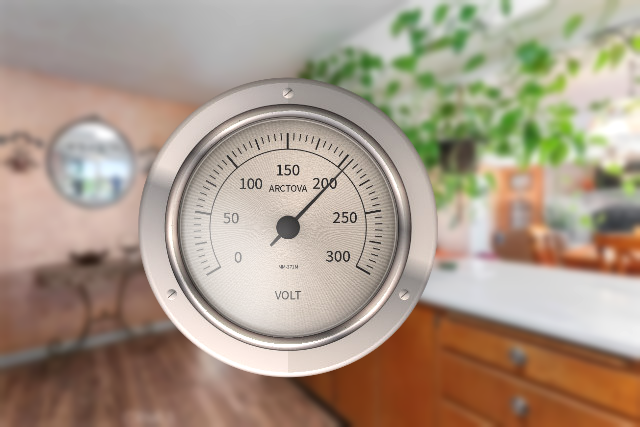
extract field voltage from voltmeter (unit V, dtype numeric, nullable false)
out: 205 V
